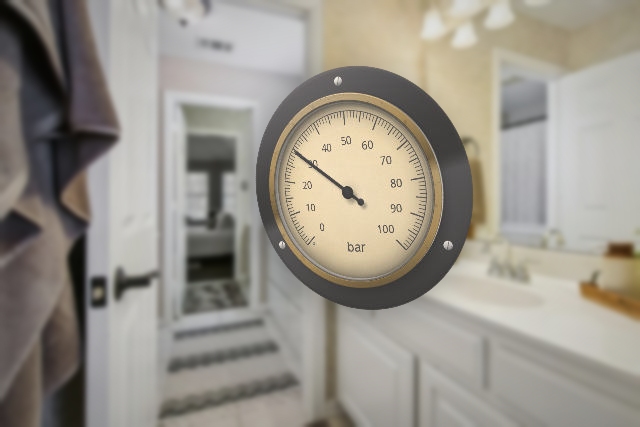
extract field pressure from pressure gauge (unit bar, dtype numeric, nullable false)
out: 30 bar
